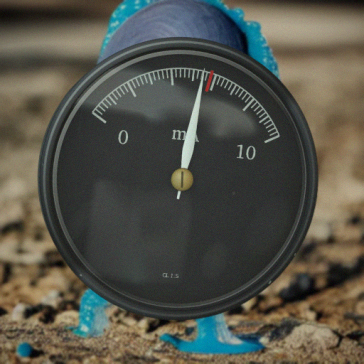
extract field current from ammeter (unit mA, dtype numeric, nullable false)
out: 5.4 mA
